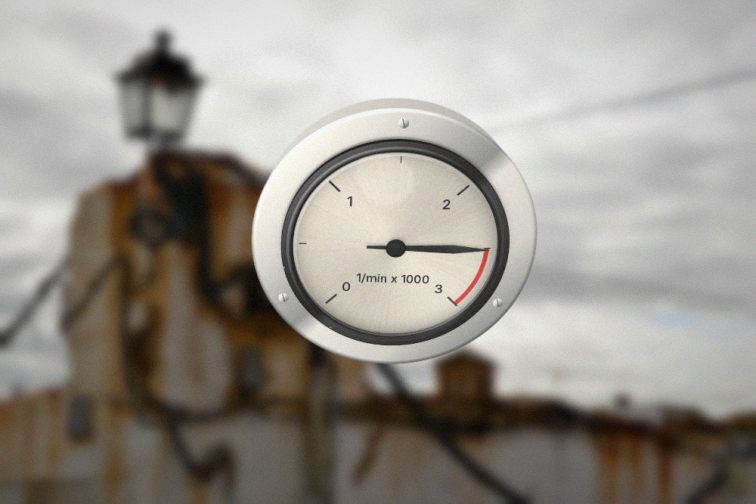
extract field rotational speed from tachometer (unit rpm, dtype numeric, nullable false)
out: 2500 rpm
